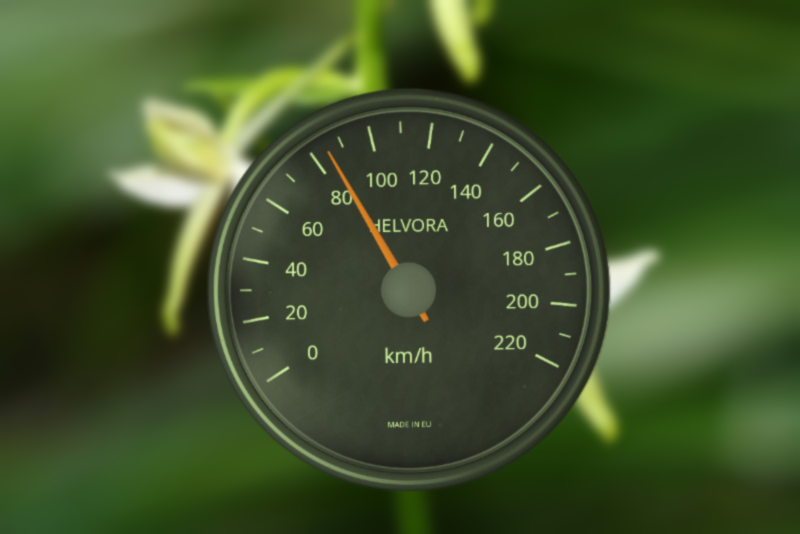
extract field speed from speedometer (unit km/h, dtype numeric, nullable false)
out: 85 km/h
